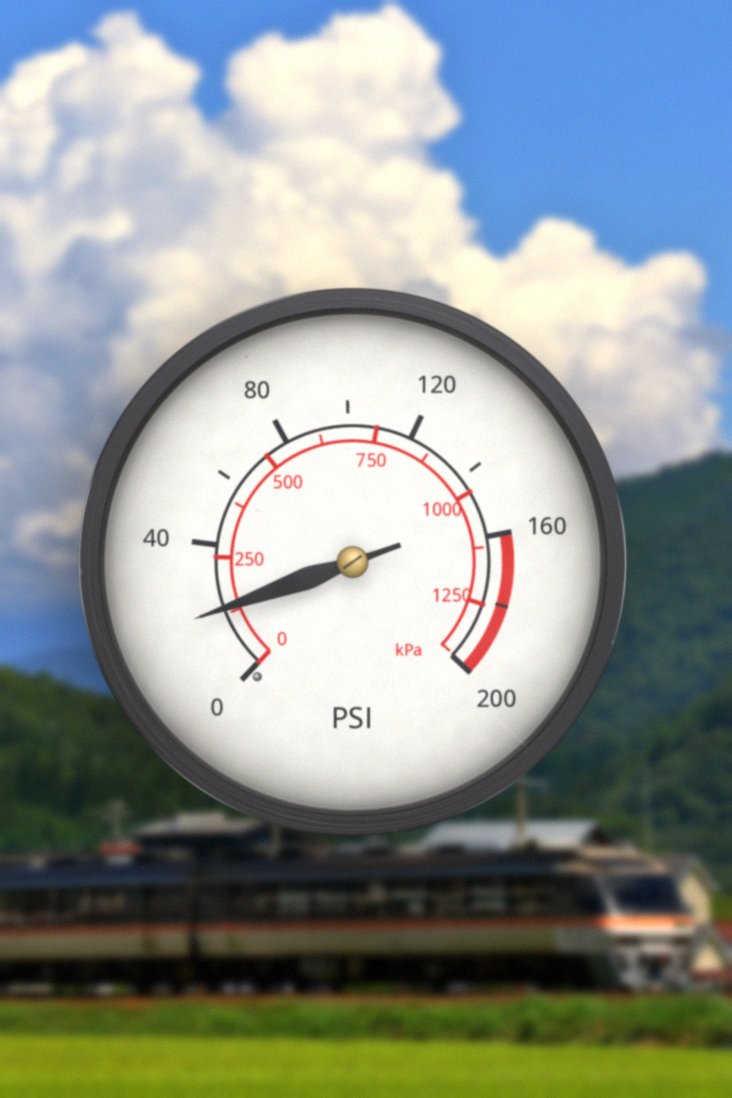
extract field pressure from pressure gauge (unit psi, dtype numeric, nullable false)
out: 20 psi
